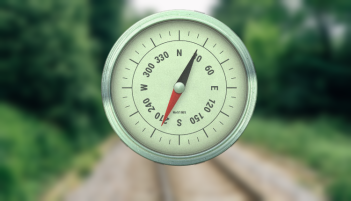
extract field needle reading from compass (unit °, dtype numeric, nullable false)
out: 205 °
